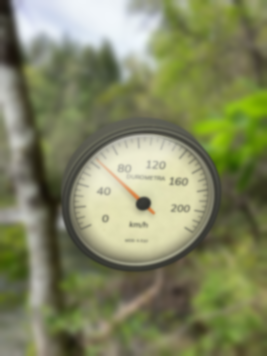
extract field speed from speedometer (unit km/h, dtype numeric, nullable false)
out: 65 km/h
